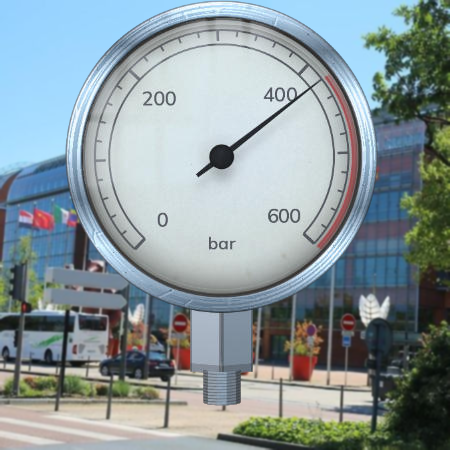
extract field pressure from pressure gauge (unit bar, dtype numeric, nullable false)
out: 420 bar
